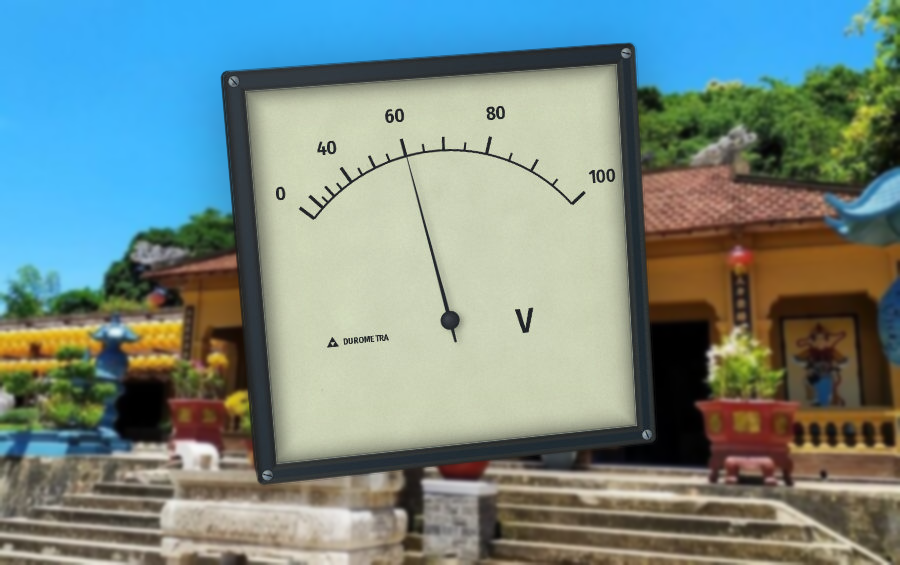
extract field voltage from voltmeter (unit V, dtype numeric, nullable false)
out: 60 V
